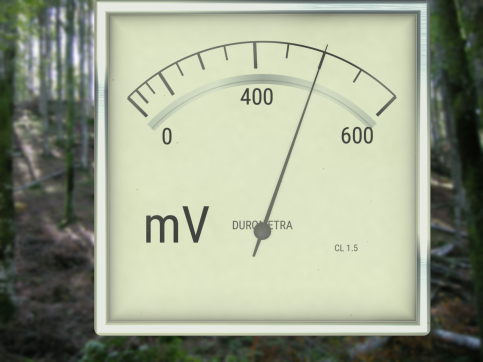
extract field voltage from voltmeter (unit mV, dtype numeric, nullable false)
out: 500 mV
